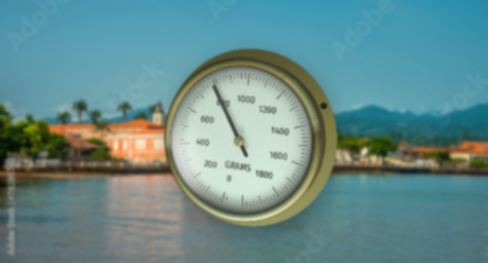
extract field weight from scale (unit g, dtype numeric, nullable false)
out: 800 g
